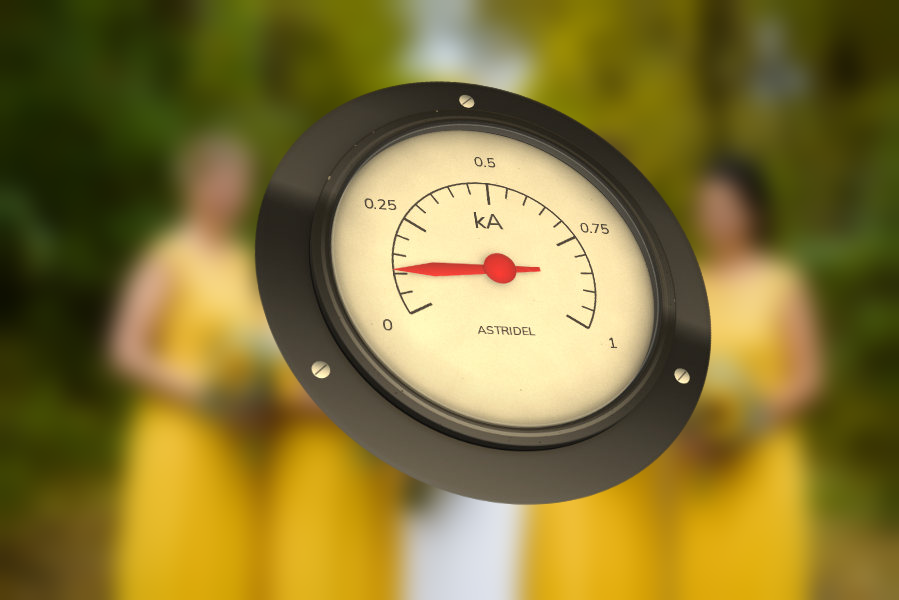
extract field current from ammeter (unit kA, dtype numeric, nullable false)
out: 0.1 kA
